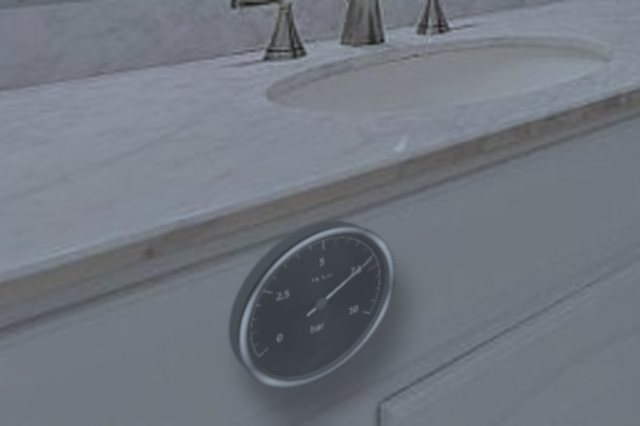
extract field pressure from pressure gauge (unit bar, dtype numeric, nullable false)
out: 7.5 bar
